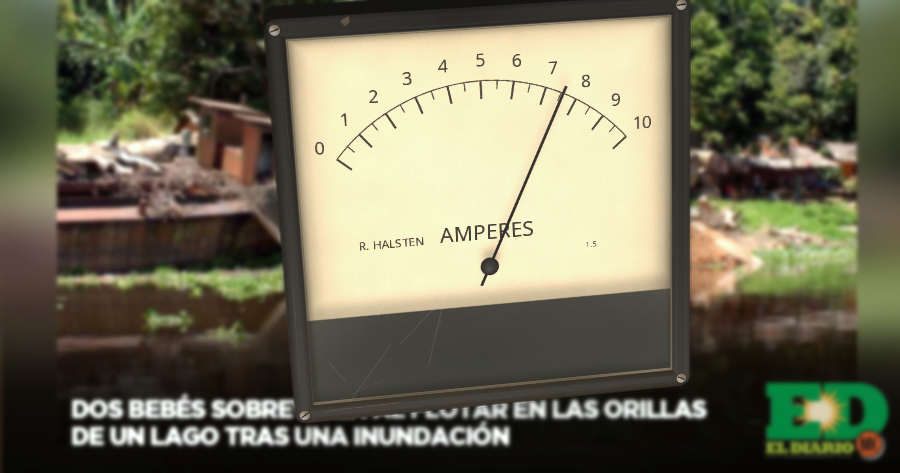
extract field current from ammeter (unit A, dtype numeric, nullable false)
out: 7.5 A
